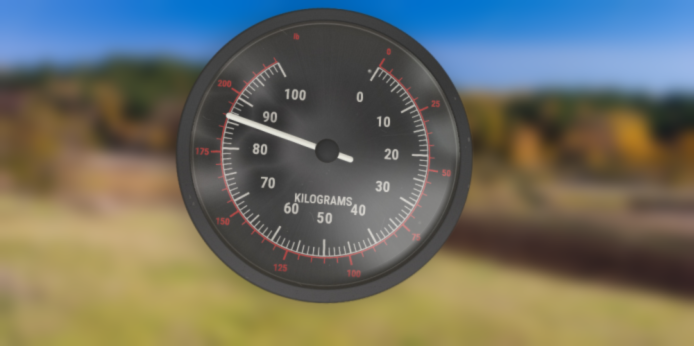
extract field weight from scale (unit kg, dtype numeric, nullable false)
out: 86 kg
